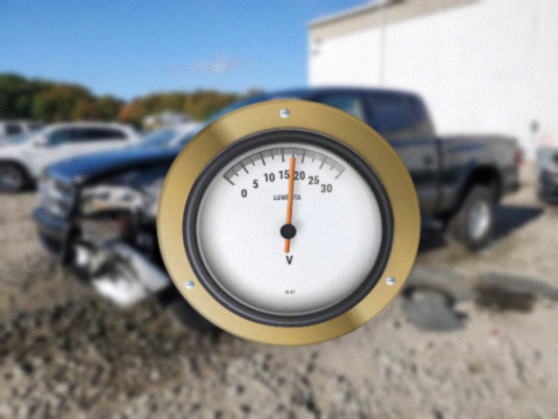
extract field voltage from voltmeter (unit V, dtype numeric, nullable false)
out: 17.5 V
